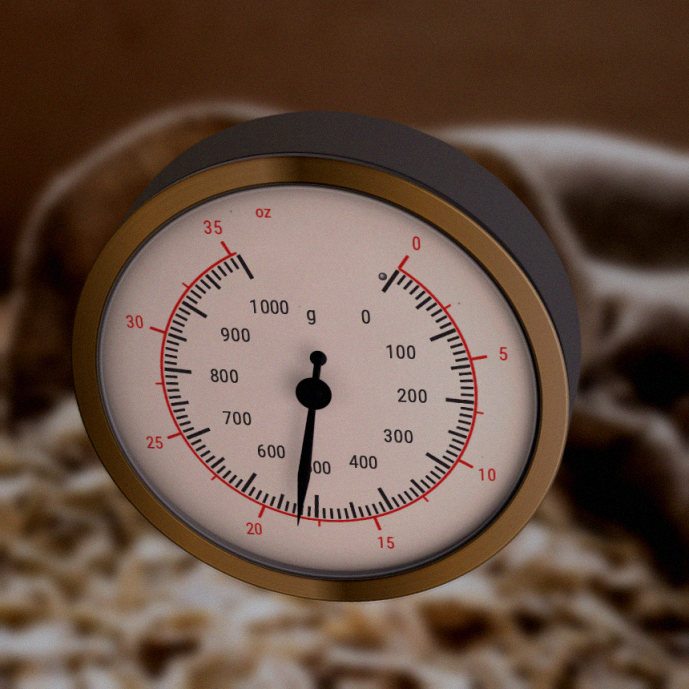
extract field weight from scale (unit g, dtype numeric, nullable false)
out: 520 g
